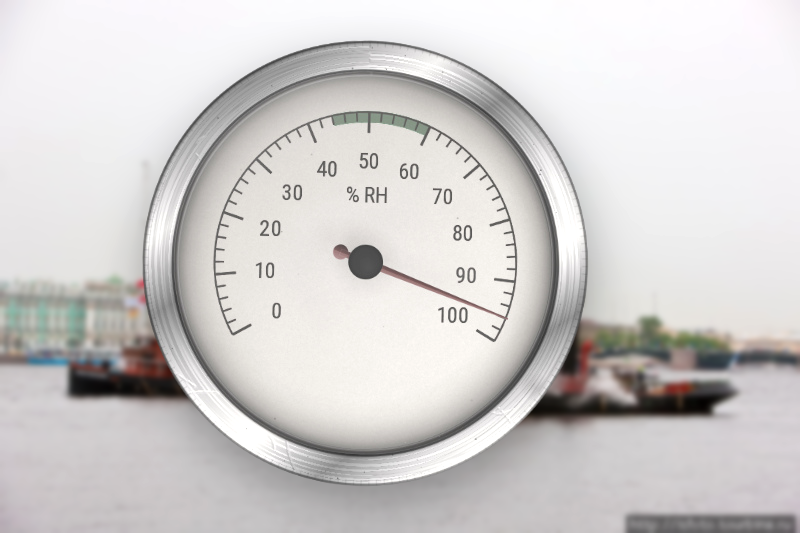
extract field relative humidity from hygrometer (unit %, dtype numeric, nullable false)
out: 96 %
